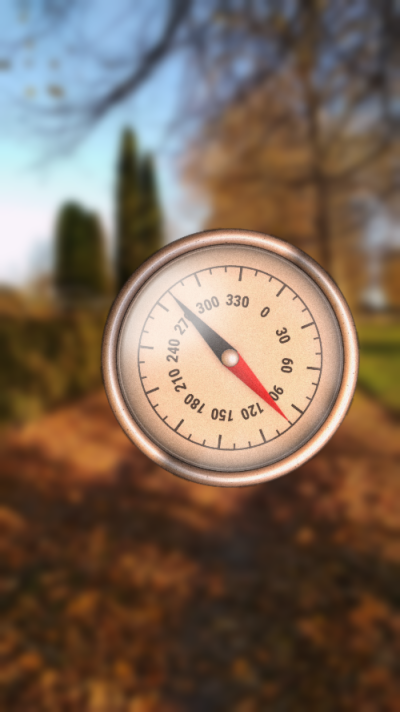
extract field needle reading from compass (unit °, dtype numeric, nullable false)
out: 100 °
